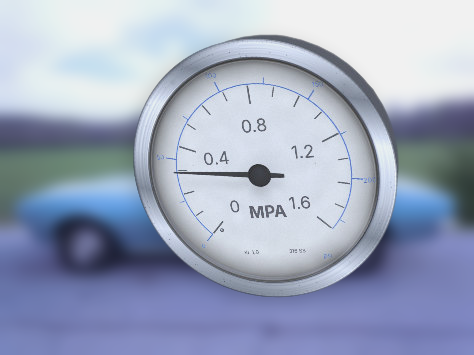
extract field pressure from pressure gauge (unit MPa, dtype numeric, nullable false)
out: 0.3 MPa
